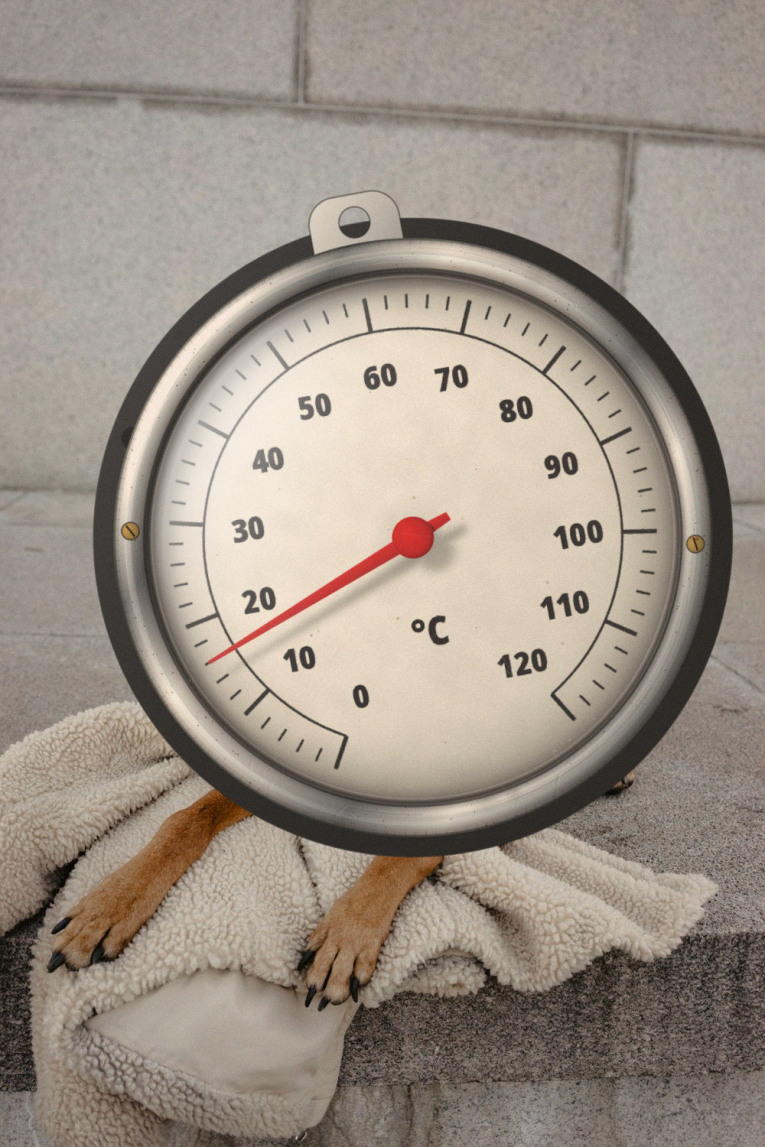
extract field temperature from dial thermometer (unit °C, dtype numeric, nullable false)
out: 16 °C
